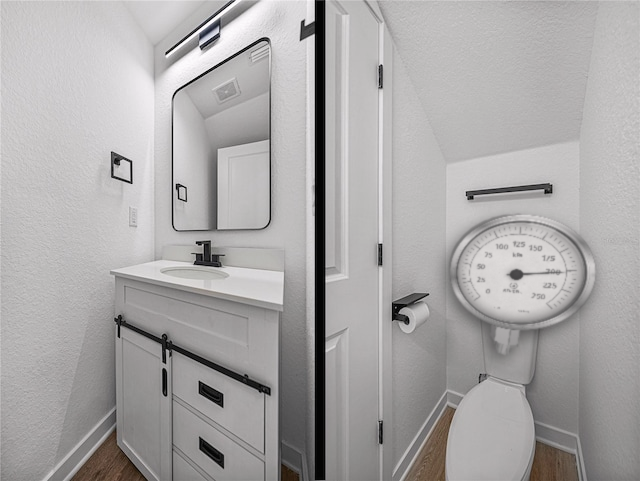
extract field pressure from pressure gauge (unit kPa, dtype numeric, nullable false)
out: 200 kPa
